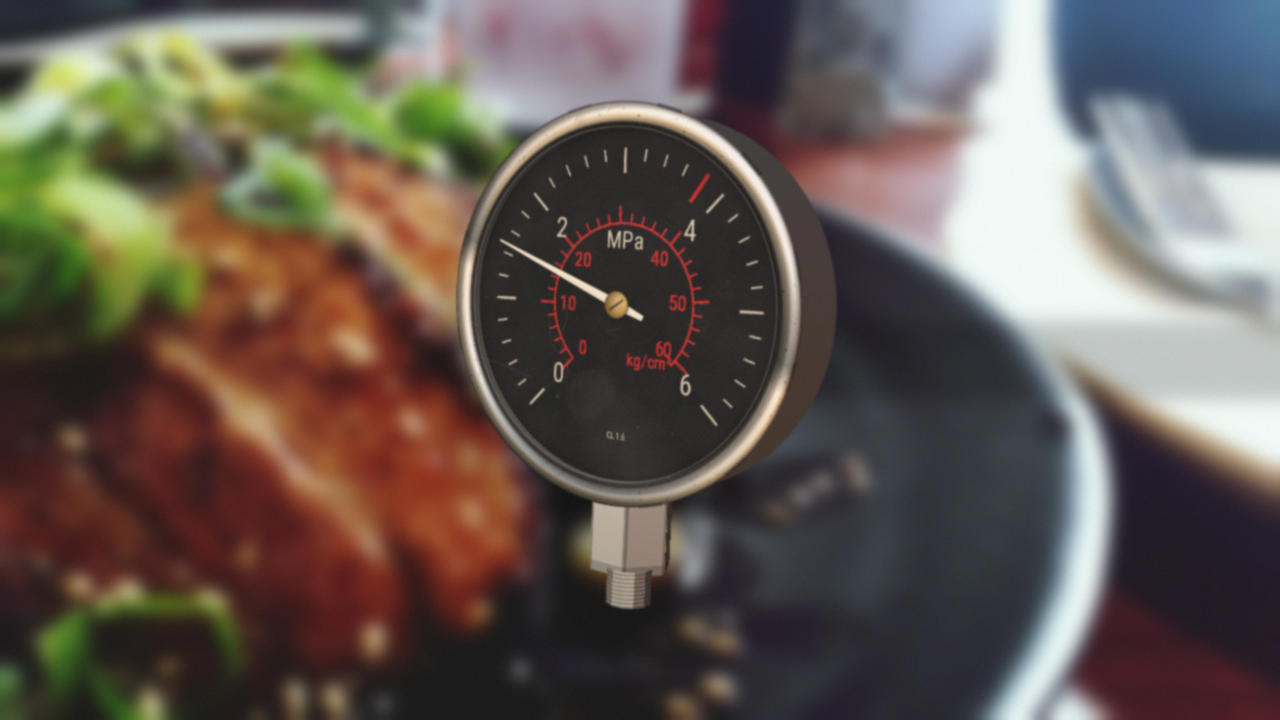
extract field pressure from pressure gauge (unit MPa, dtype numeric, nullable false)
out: 1.5 MPa
